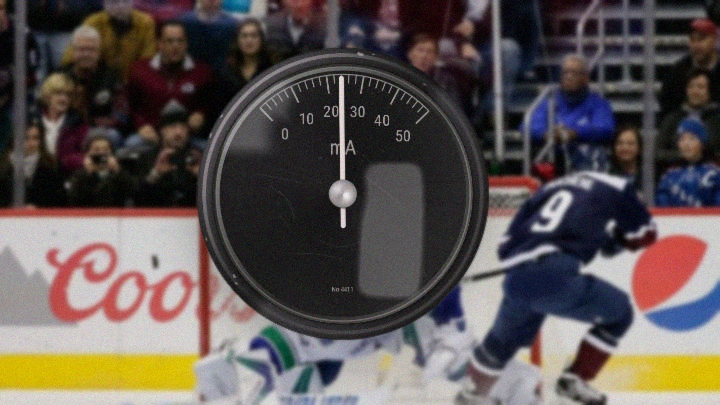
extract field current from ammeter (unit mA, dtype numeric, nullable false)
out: 24 mA
